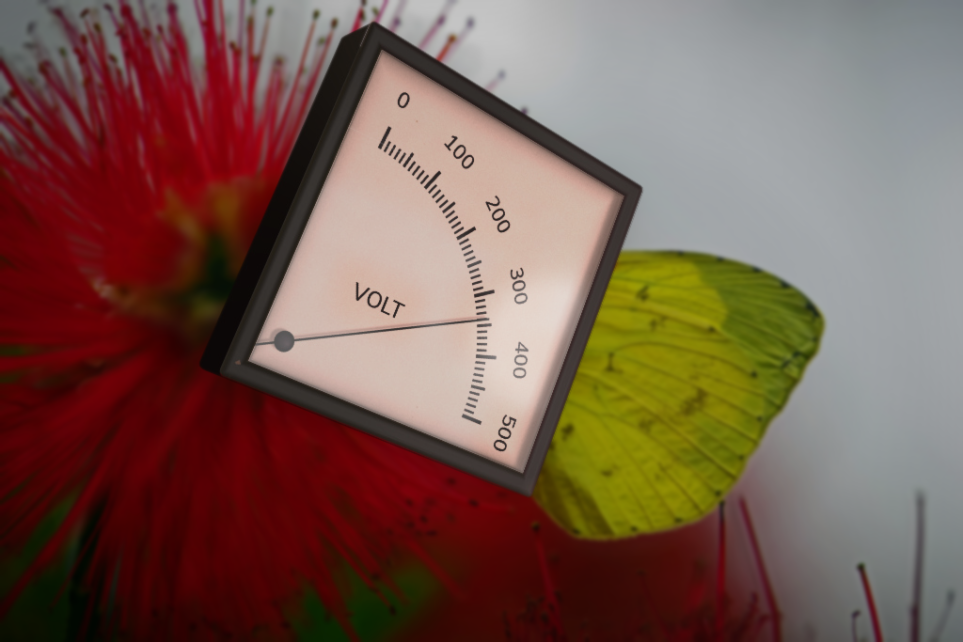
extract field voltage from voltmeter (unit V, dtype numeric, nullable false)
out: 340 V
